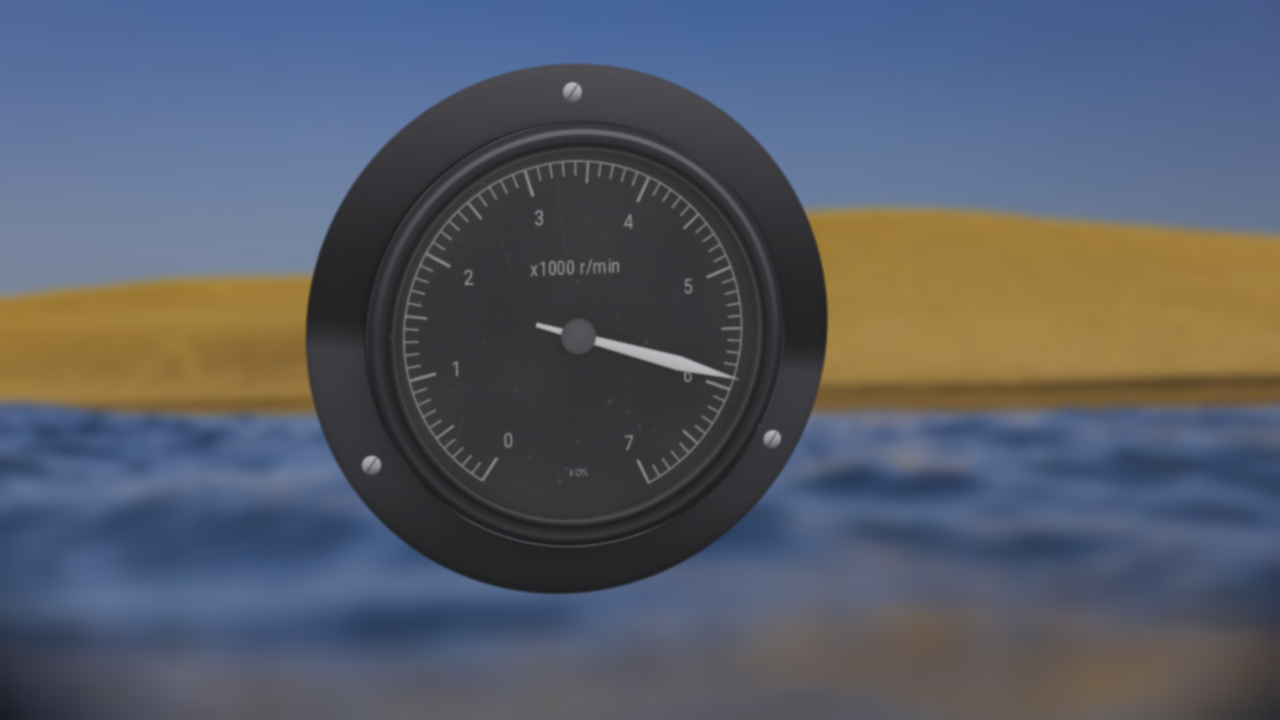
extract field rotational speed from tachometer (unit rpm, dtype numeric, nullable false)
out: 5900 rpm
